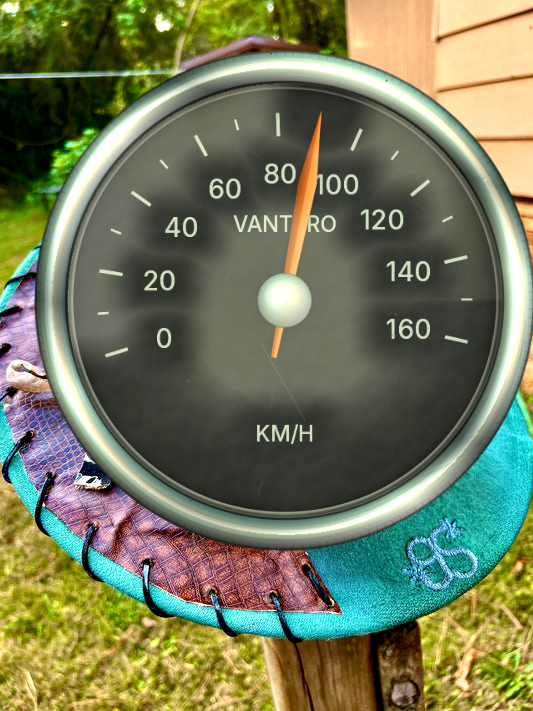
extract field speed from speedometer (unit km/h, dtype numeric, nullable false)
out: 90 km/h
